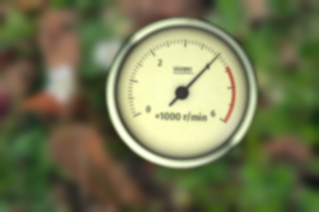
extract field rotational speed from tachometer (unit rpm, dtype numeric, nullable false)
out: 4000 rpm
